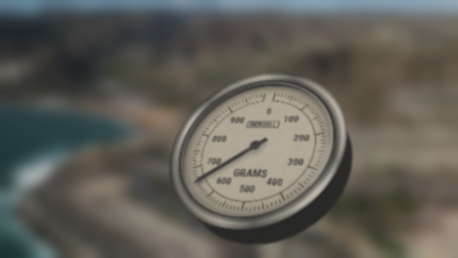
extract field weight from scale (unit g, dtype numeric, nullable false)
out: 650 g
